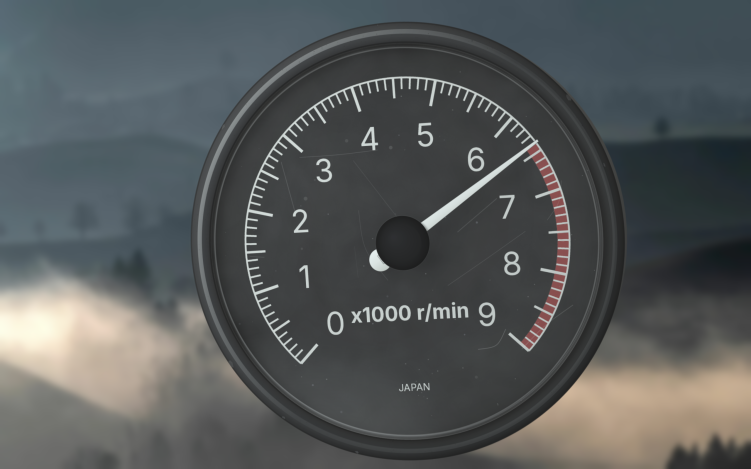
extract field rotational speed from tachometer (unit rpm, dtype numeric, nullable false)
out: 6400 rpm
